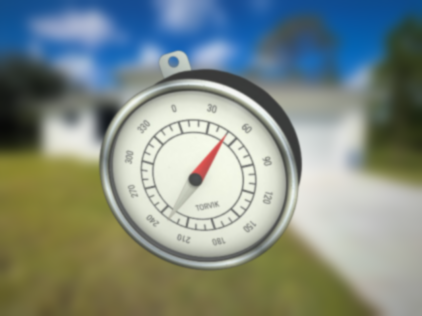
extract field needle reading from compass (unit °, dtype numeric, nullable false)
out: 50 °
